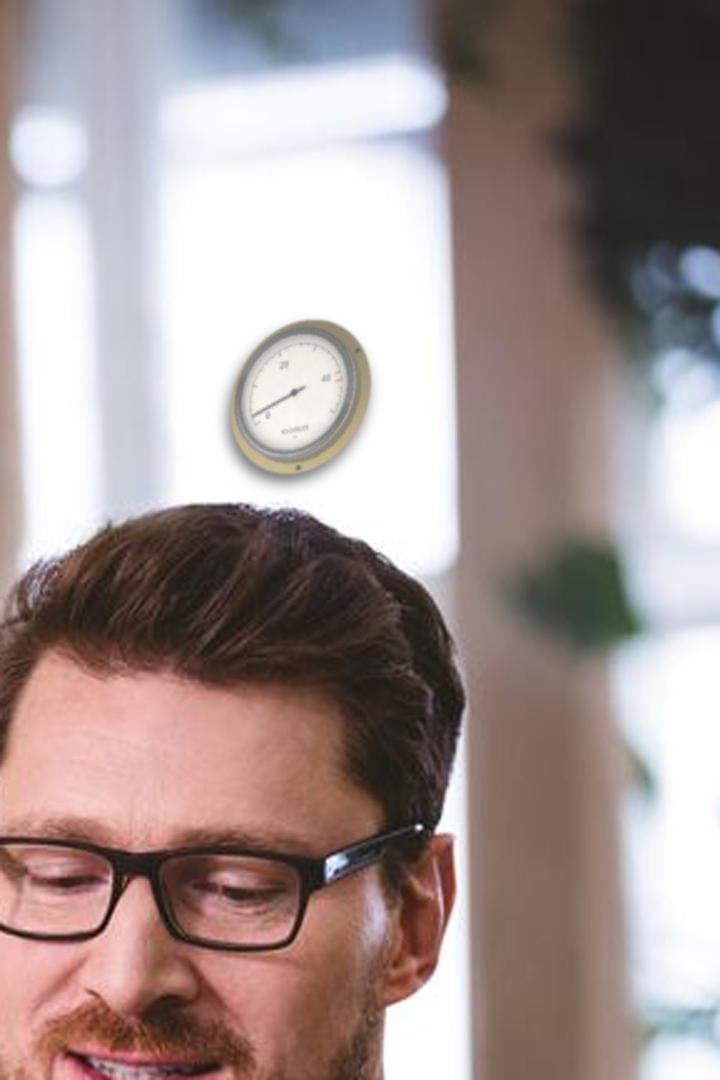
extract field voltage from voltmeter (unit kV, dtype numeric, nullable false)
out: 2 kV
